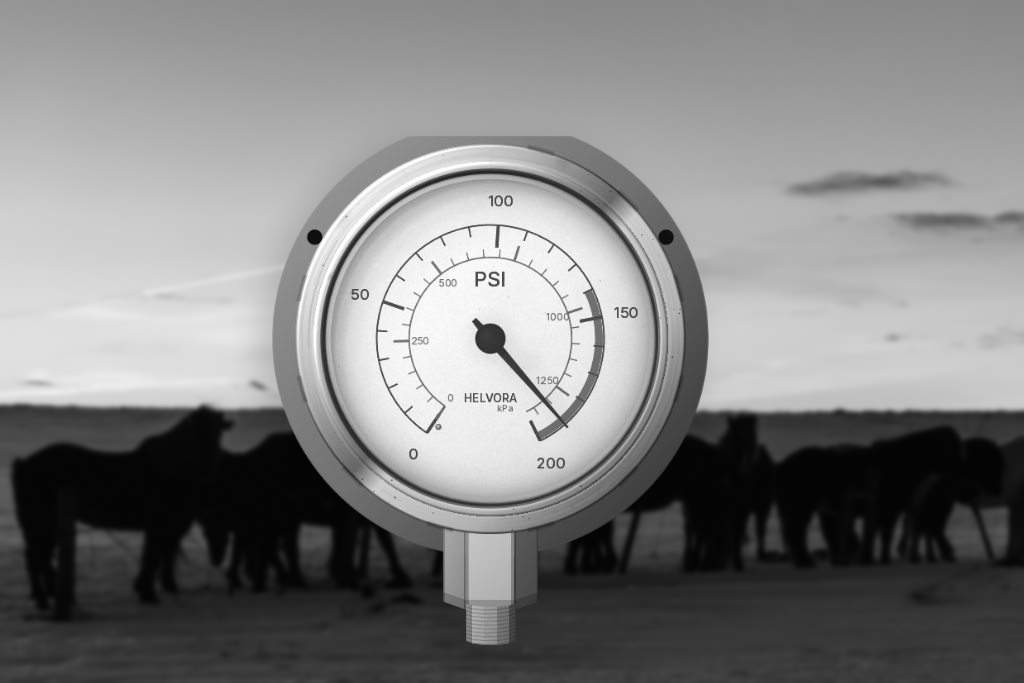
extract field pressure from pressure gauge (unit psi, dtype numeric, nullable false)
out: 190 psi
